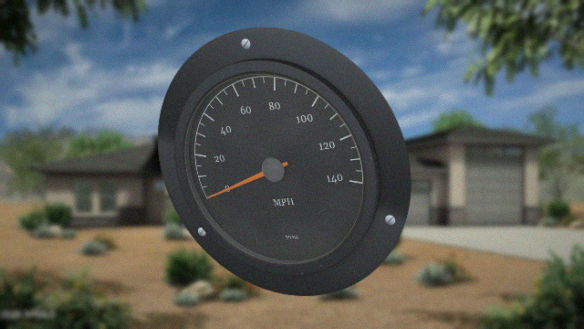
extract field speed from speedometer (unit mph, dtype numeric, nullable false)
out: 0 mph
